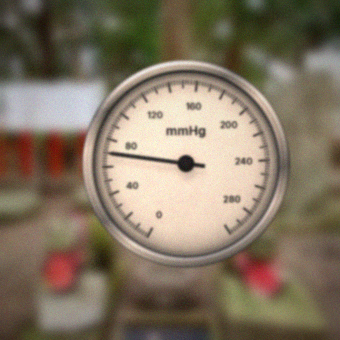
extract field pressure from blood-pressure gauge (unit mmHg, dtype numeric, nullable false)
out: 70 mmHg
